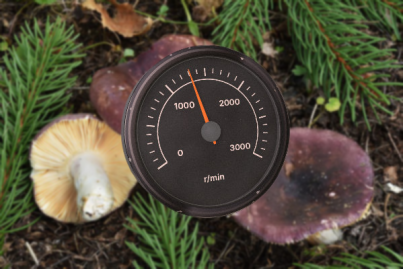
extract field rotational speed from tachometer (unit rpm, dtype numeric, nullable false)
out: 1300 rpm
